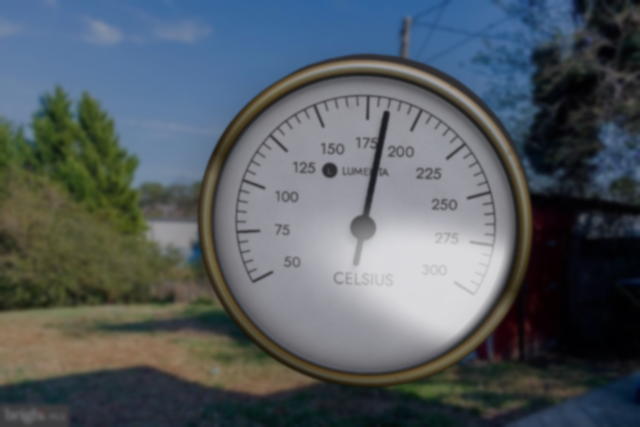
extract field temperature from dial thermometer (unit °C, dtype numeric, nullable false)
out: 185 °C
